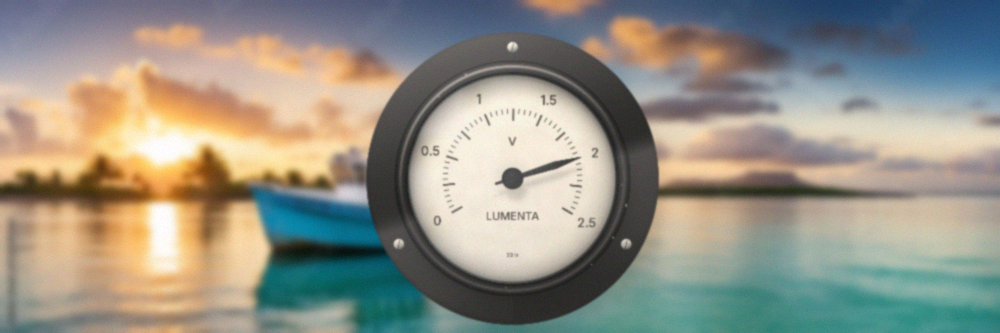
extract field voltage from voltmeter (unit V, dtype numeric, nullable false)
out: 2 V
